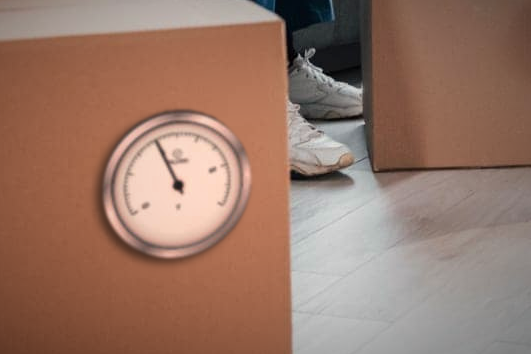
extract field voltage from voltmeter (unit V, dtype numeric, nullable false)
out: 4 V
